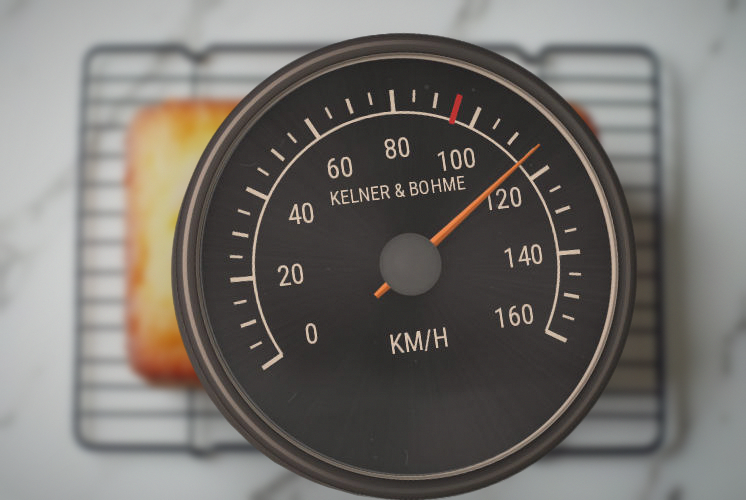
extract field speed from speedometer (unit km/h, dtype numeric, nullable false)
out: 115 km/h
